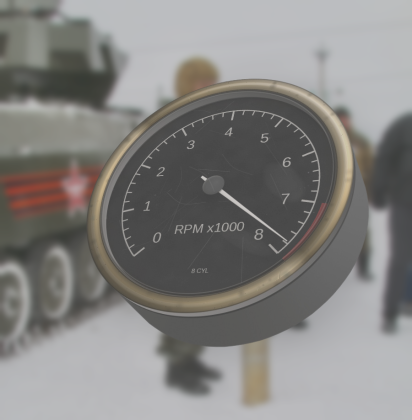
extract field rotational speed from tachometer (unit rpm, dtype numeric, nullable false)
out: 7800 rpm
